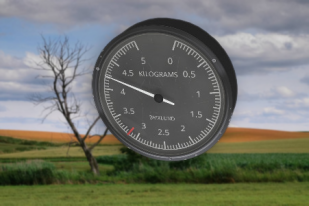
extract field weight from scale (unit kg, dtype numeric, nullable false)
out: 4.25 kg
